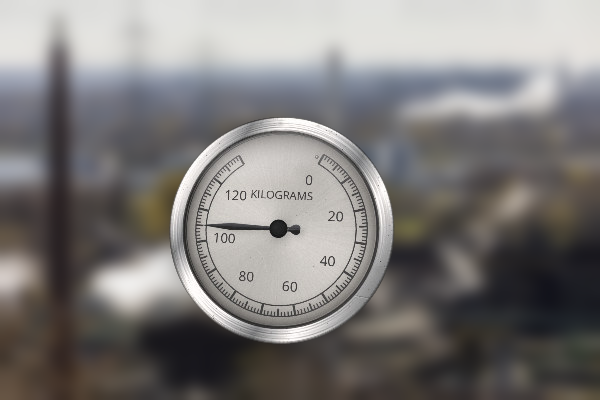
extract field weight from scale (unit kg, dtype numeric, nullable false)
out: 105 kg
